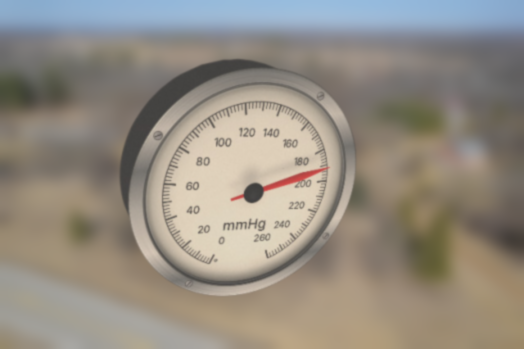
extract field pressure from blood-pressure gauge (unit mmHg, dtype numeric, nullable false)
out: 190 mmHg
